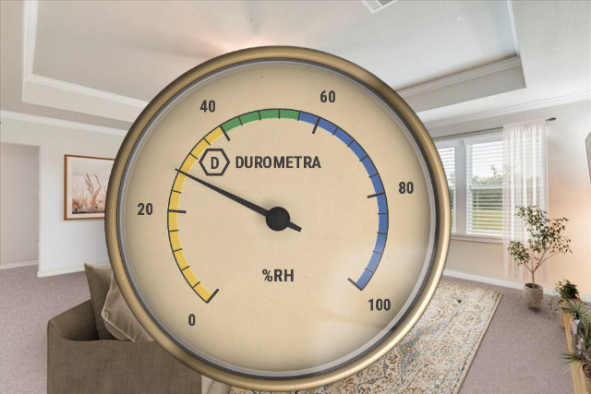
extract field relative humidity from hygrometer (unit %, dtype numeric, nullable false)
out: 28 %
